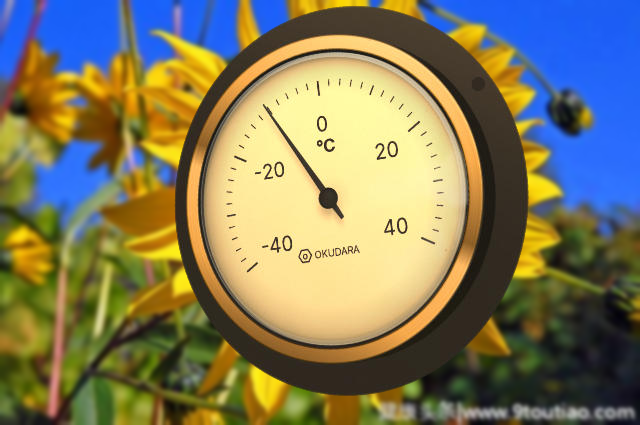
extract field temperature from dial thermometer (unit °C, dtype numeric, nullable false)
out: -10 °C
